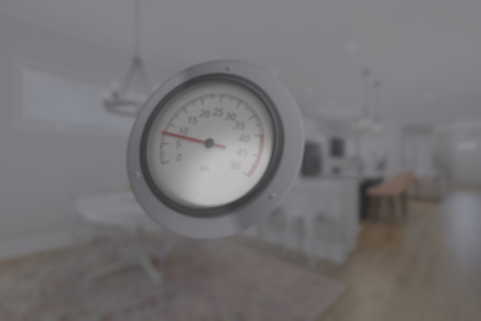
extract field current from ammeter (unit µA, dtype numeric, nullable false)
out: 7.5 µA
